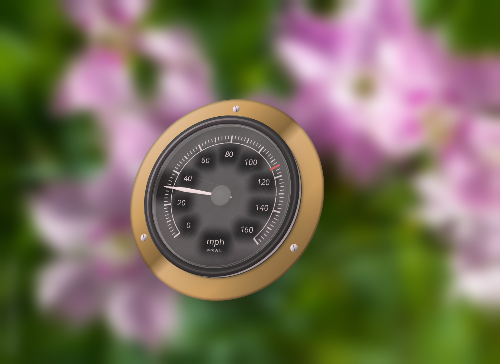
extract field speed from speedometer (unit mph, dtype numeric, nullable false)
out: 30 mph
